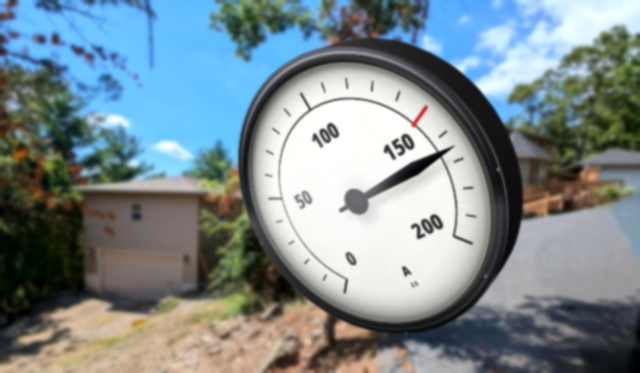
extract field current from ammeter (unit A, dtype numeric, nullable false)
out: 165 A
